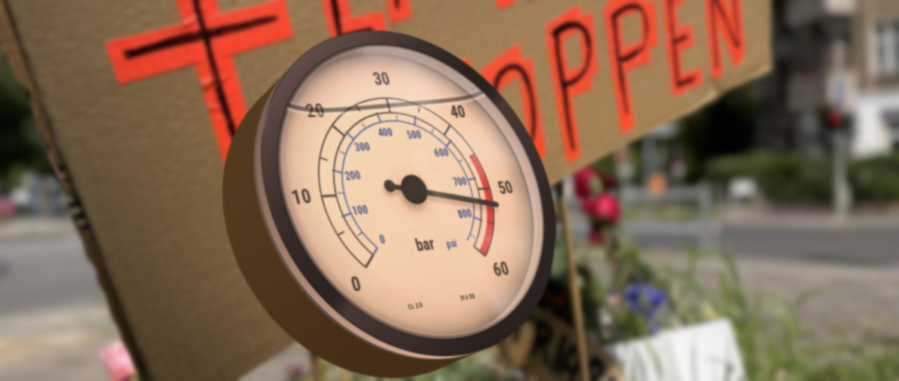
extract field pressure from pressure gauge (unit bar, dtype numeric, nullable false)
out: 52.5 bar
